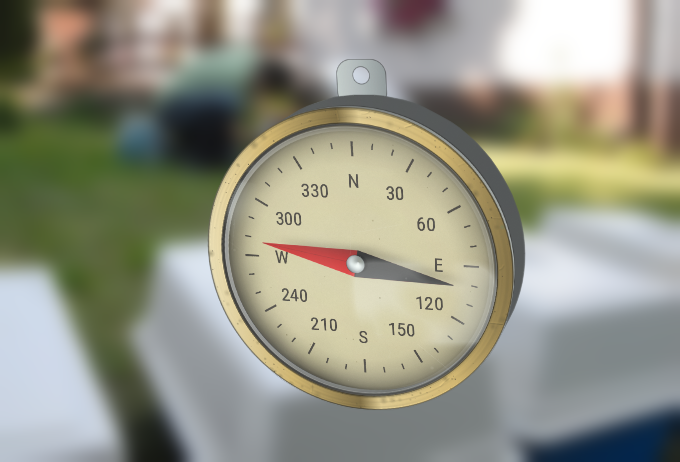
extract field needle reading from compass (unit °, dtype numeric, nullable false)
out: 280 °
